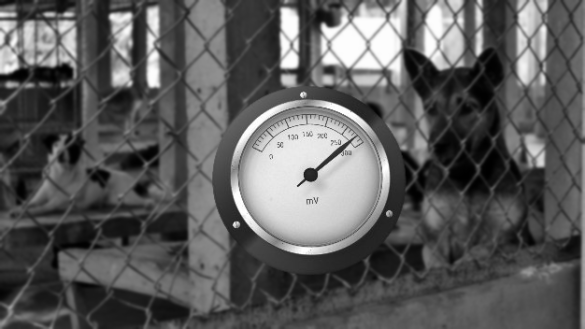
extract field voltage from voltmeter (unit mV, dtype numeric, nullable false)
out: 280 mV
